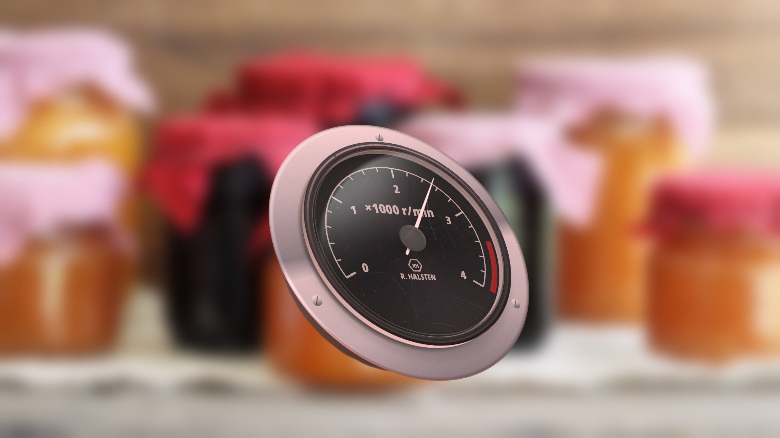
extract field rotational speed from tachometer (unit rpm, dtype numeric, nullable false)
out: 2500 rpm
